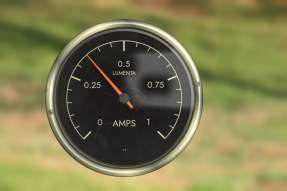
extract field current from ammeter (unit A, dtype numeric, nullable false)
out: 0.35 A
